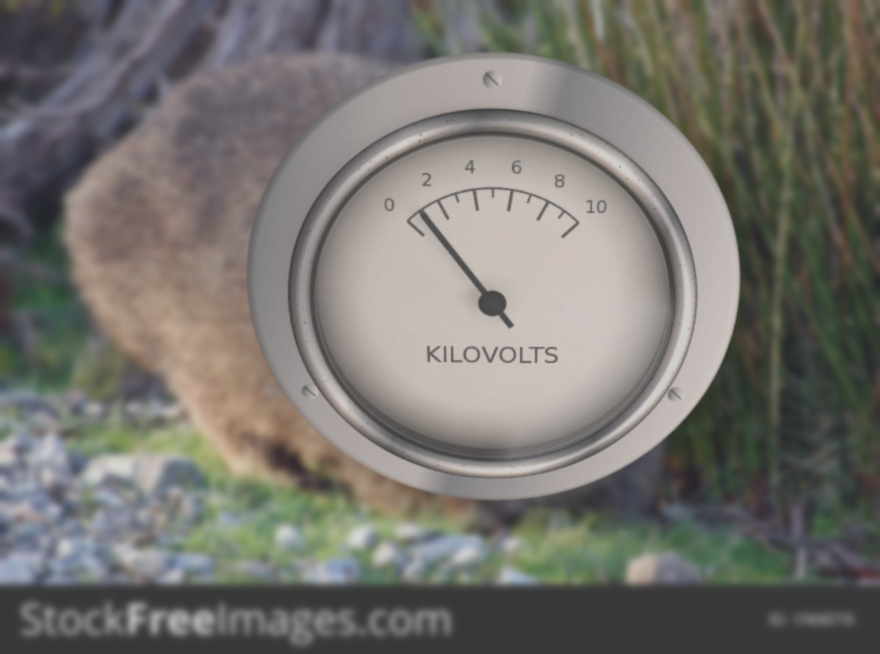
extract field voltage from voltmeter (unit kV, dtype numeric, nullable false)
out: 1 kV
